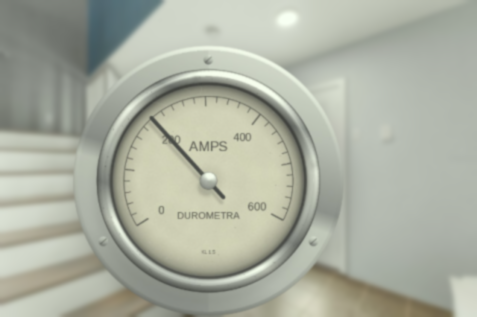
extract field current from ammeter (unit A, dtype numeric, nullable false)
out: 200 A
